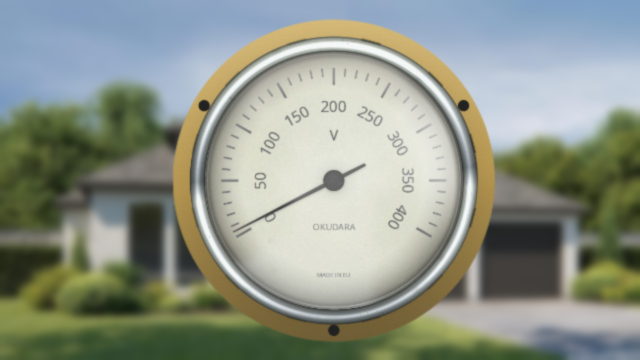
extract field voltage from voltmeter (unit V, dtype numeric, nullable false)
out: 5 V
